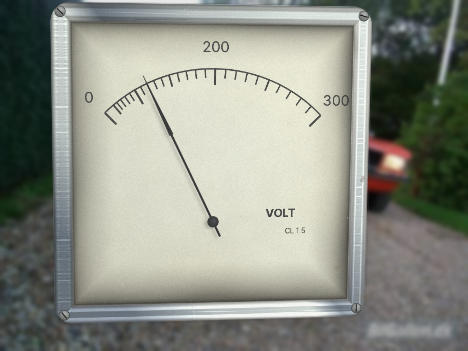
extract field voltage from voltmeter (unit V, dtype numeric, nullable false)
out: 120 V
